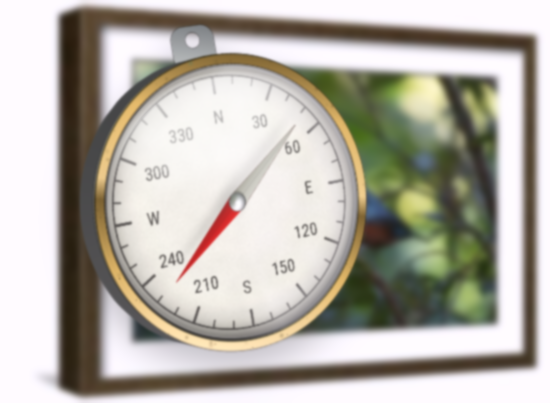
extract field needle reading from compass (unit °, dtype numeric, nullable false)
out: 230 °
